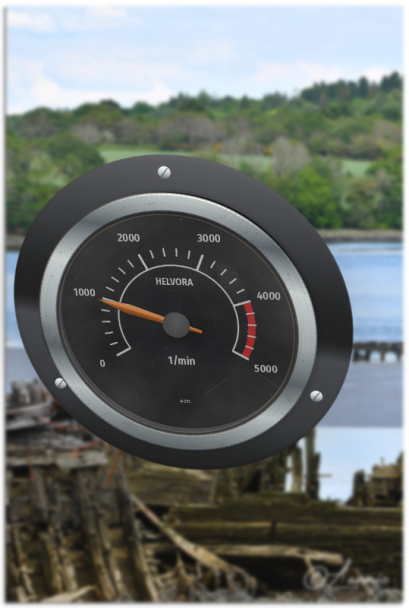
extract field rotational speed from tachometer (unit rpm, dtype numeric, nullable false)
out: 1000 rpm
